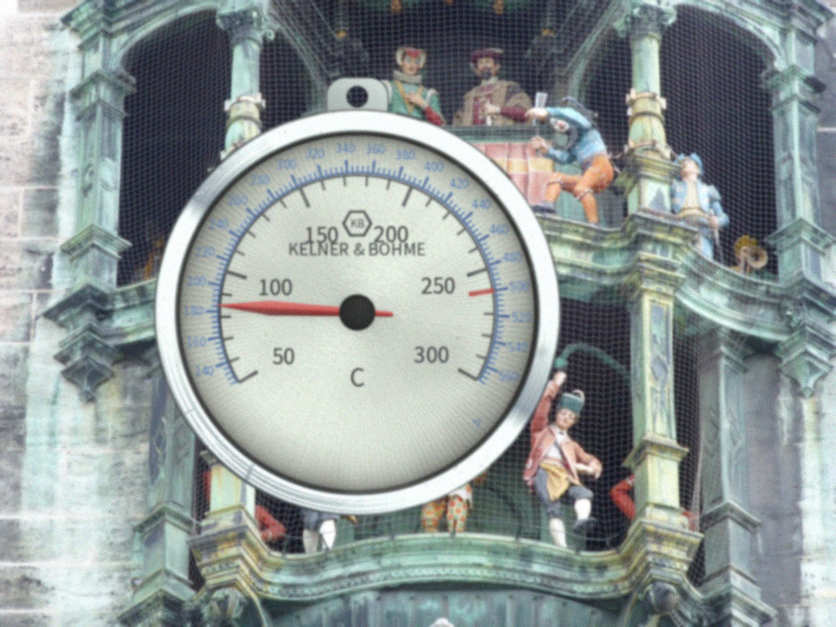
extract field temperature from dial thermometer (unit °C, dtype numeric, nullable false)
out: 85 °C
